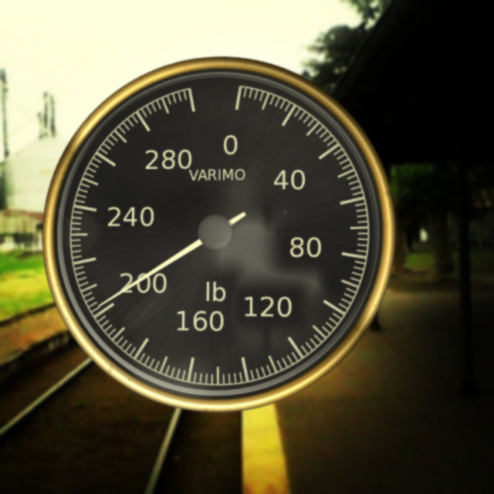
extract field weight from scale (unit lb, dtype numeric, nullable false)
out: 202 lb
